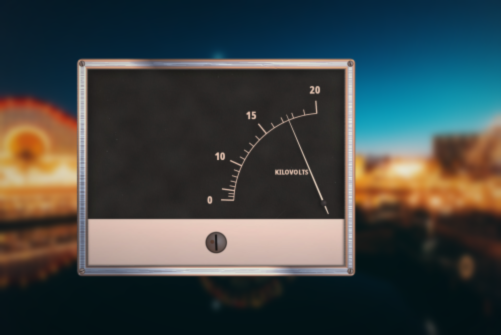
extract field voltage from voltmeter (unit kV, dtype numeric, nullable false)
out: 17.5 kV
